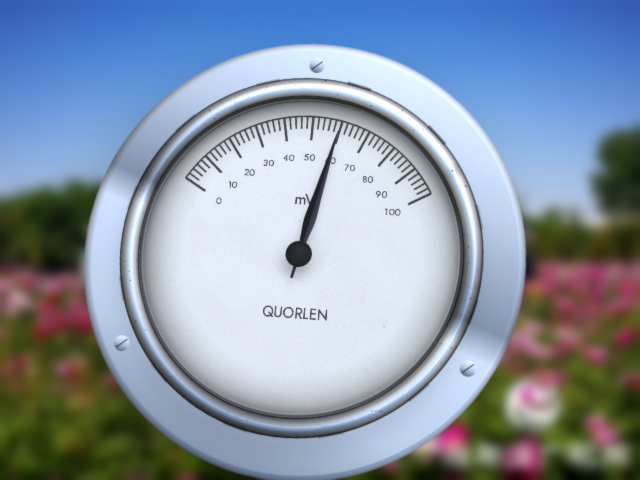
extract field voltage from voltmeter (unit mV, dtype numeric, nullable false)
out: 60 mV
